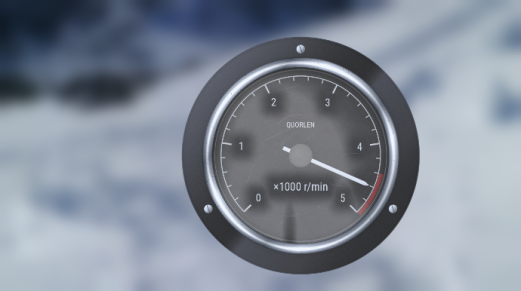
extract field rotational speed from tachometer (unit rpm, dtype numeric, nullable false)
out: 4600 rpm
